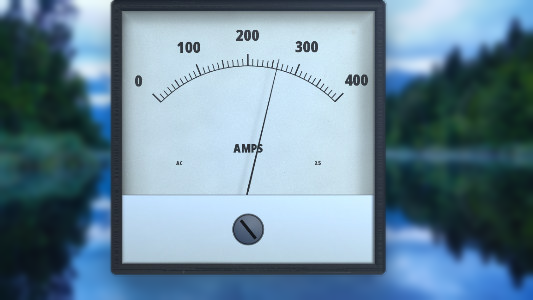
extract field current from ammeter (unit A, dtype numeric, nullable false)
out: 260 A
